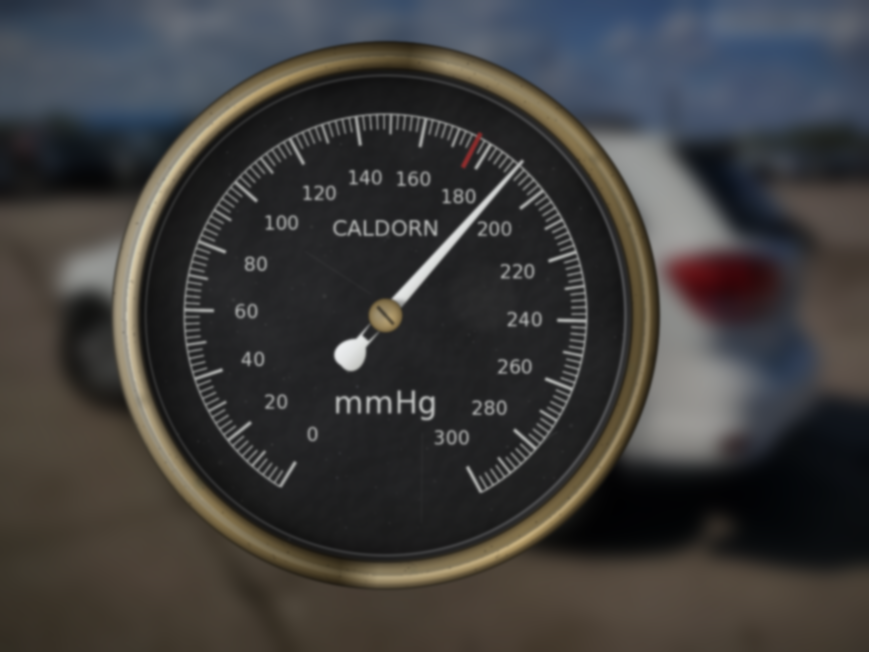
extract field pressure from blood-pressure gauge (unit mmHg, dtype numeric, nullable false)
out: 190 mmHg
